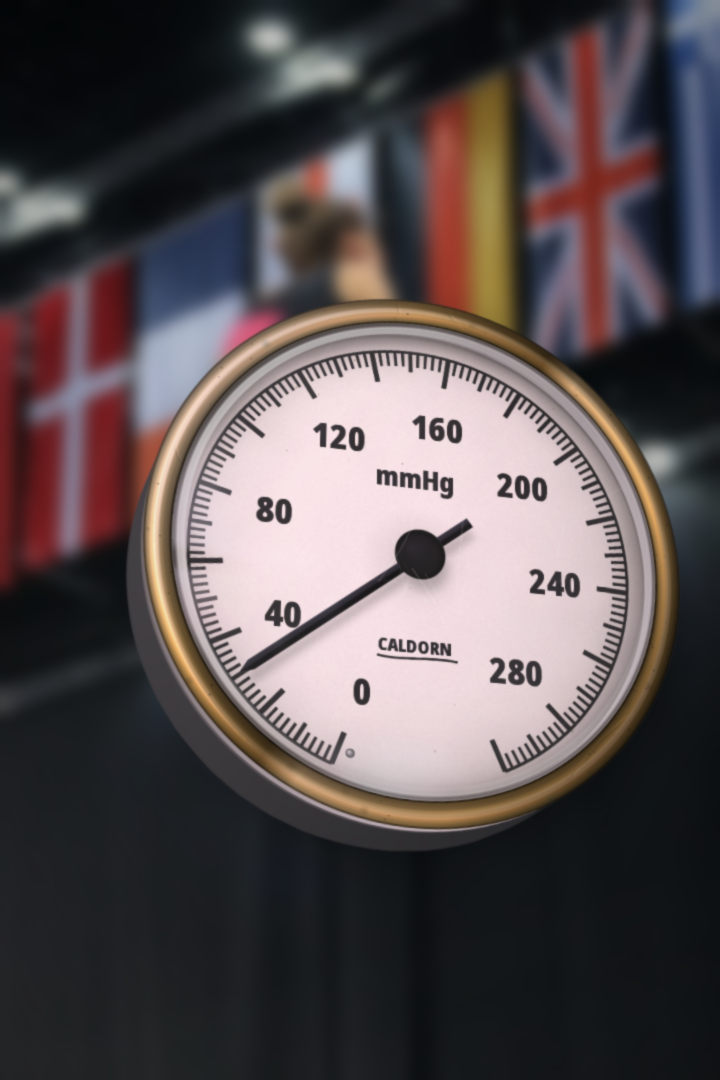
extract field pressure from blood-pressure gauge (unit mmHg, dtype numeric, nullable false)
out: 30 mmHg
